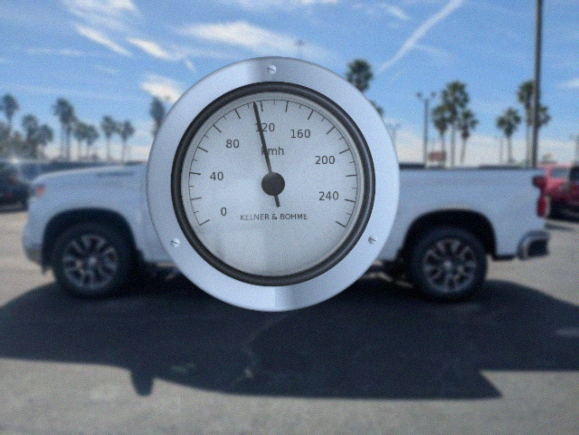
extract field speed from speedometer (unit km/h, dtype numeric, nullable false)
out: 115 km/h
